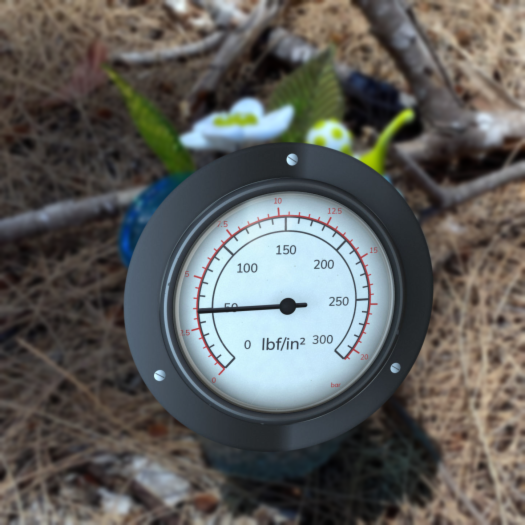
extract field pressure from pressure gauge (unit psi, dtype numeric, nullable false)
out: 50 psi
